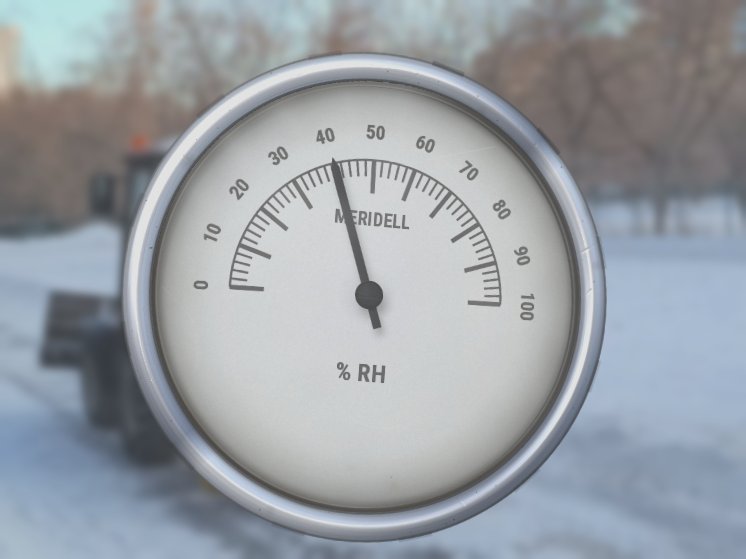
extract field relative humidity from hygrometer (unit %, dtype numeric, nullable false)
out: 40 %
